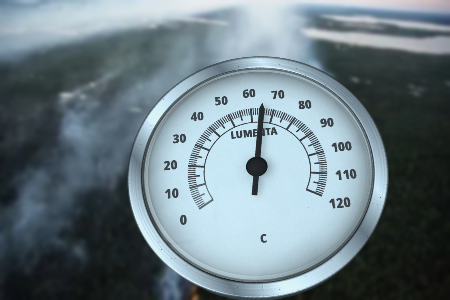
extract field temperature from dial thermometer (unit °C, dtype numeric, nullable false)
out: 65 °C
